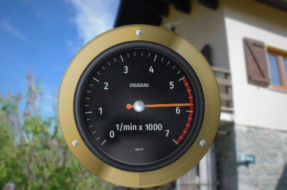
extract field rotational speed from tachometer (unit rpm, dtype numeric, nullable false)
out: 5800 rpm
